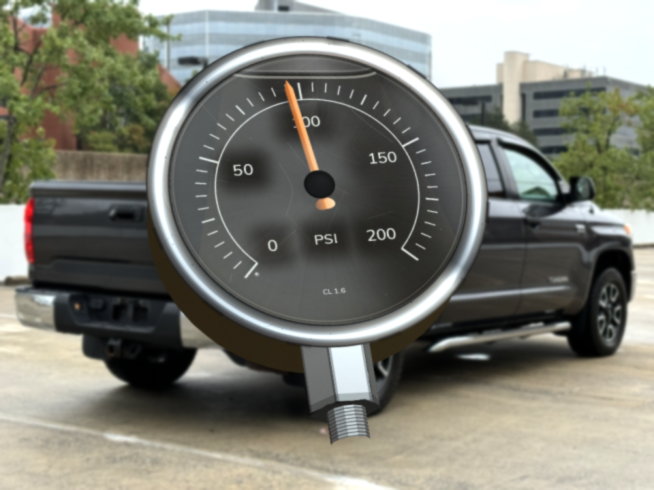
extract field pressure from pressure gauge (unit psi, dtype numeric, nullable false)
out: 95 psi
